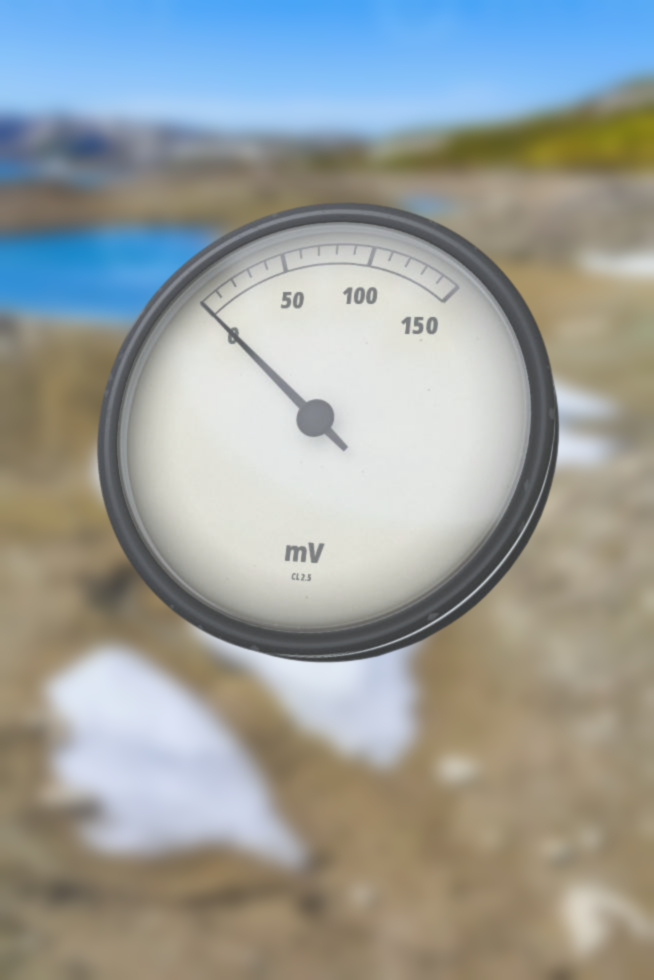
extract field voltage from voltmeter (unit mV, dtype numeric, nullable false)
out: 0 mV
